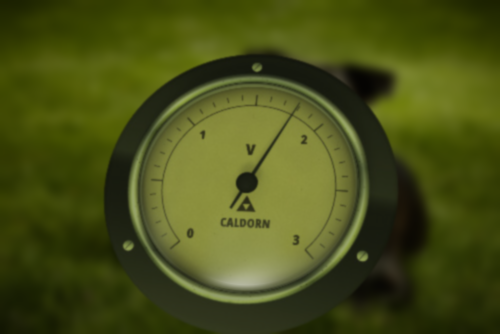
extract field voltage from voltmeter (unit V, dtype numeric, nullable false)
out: 1.8 V
